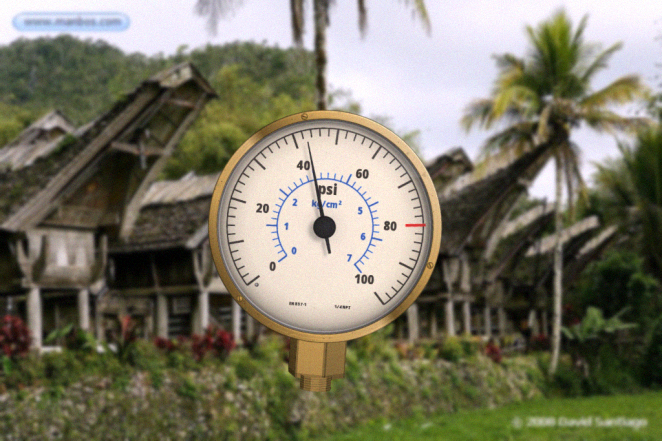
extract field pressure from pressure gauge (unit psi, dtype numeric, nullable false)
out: 43 psi
